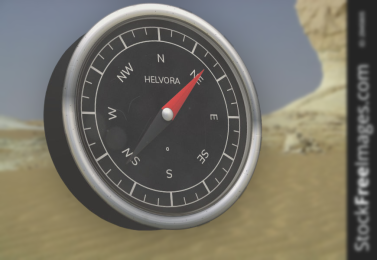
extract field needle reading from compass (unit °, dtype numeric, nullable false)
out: 45 °
